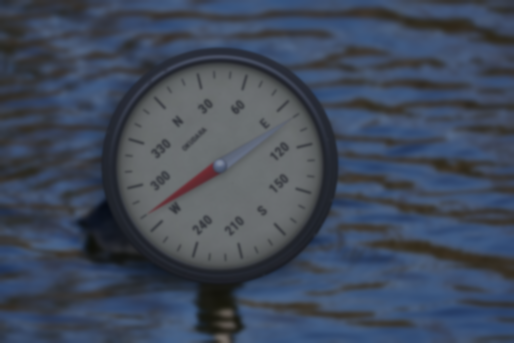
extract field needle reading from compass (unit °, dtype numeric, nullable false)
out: 280 °
